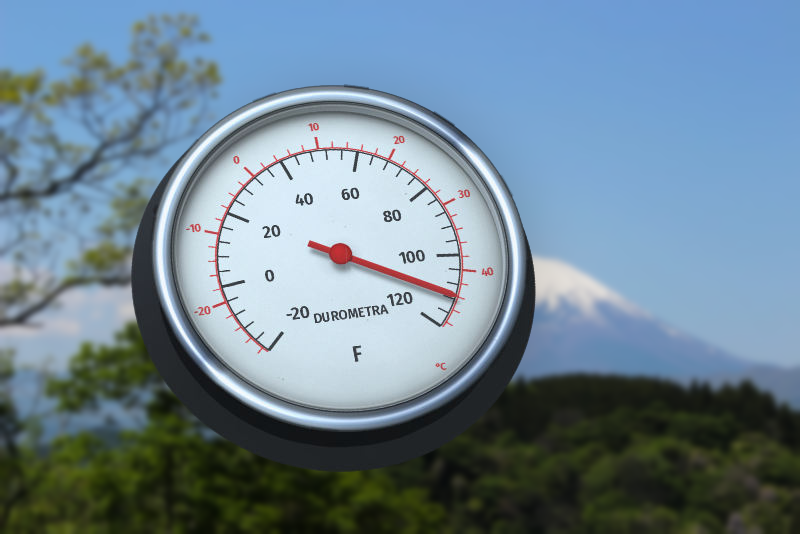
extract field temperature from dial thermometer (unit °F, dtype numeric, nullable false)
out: 112 °F
